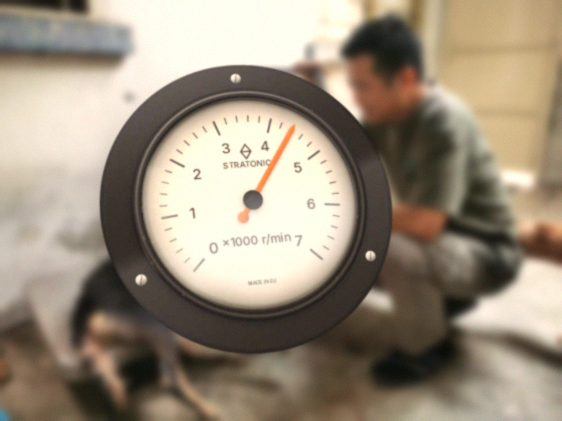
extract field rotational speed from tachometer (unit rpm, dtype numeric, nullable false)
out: 4400 rpm
